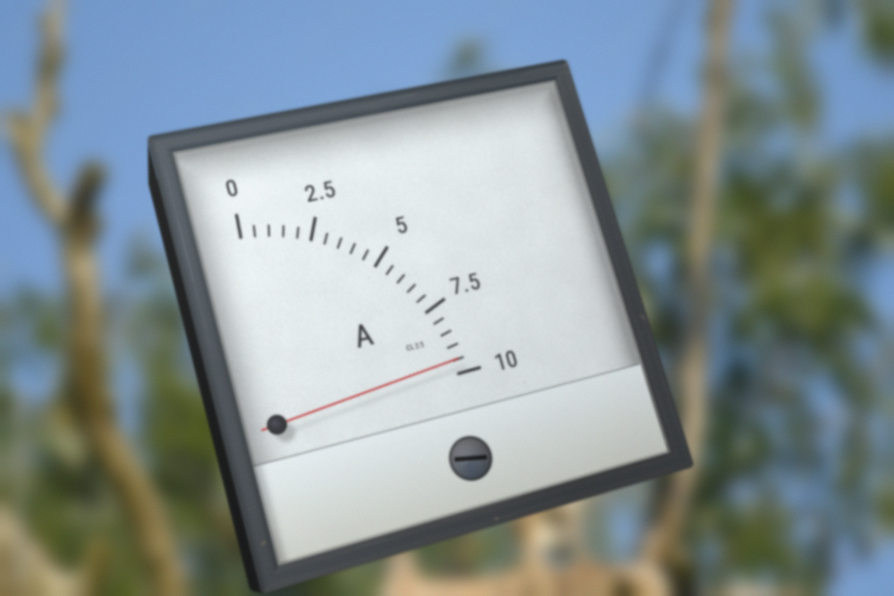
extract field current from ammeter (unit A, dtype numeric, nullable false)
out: 9.5 A
